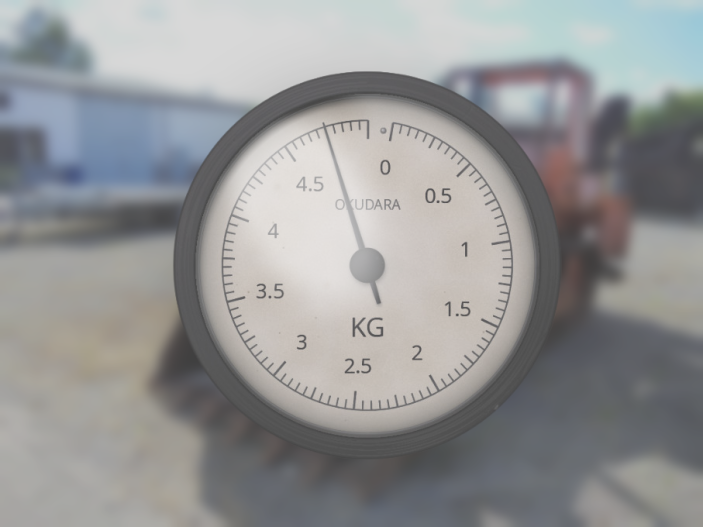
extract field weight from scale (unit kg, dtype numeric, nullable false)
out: 4.75 kg
